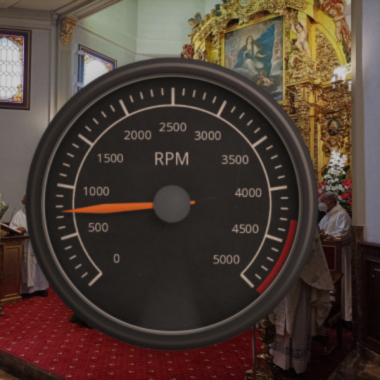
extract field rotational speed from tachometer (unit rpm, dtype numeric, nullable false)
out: 750 rpm
